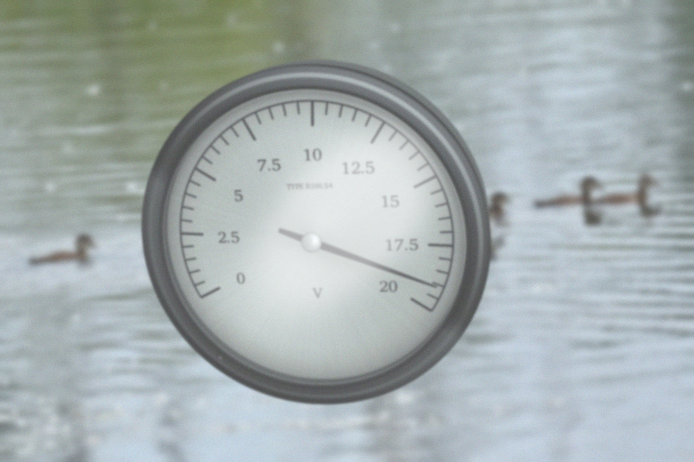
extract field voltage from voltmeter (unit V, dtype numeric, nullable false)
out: 19 V
